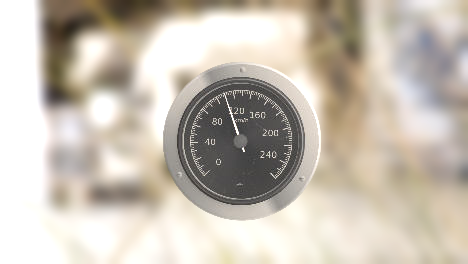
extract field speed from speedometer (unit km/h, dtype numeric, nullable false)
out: 110 km/h
